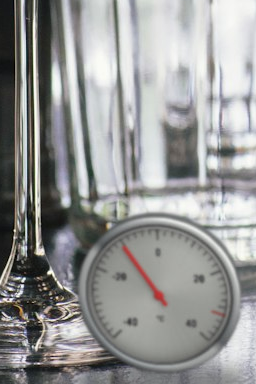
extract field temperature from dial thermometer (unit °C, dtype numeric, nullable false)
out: -10 °C
